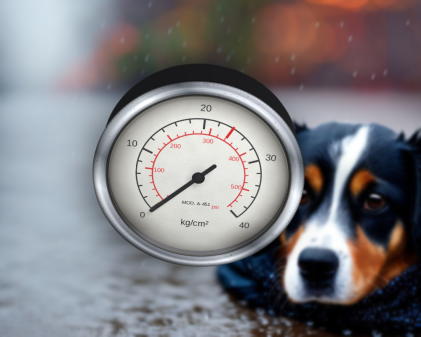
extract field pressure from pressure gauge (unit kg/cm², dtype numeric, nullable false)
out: 0 kg/cm²
